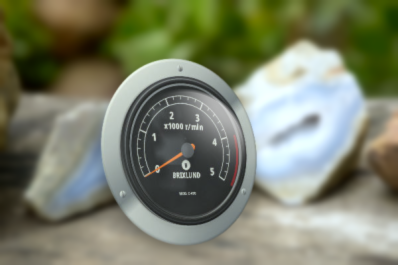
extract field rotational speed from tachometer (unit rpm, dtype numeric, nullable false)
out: 0 rpm
